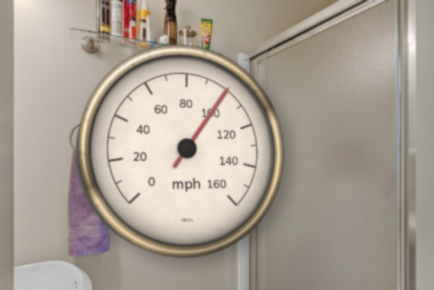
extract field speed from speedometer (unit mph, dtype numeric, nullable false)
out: 100 mph
